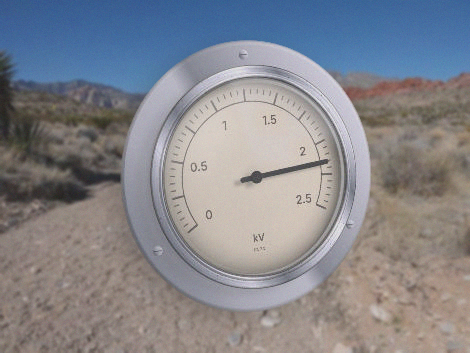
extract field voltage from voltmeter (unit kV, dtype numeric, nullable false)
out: 2.15 kV
